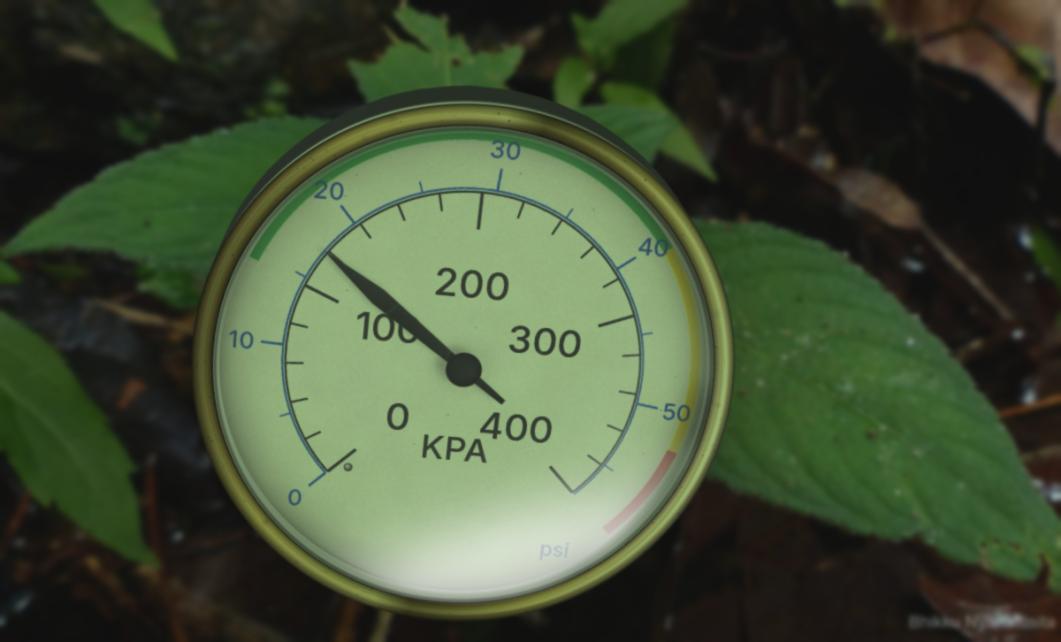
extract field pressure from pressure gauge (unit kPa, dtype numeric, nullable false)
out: 120 kPa
